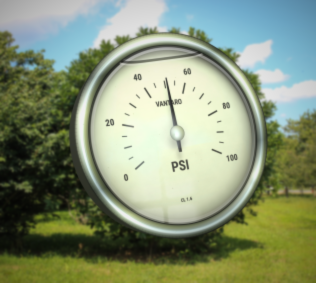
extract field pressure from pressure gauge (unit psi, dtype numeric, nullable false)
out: 50 psi
